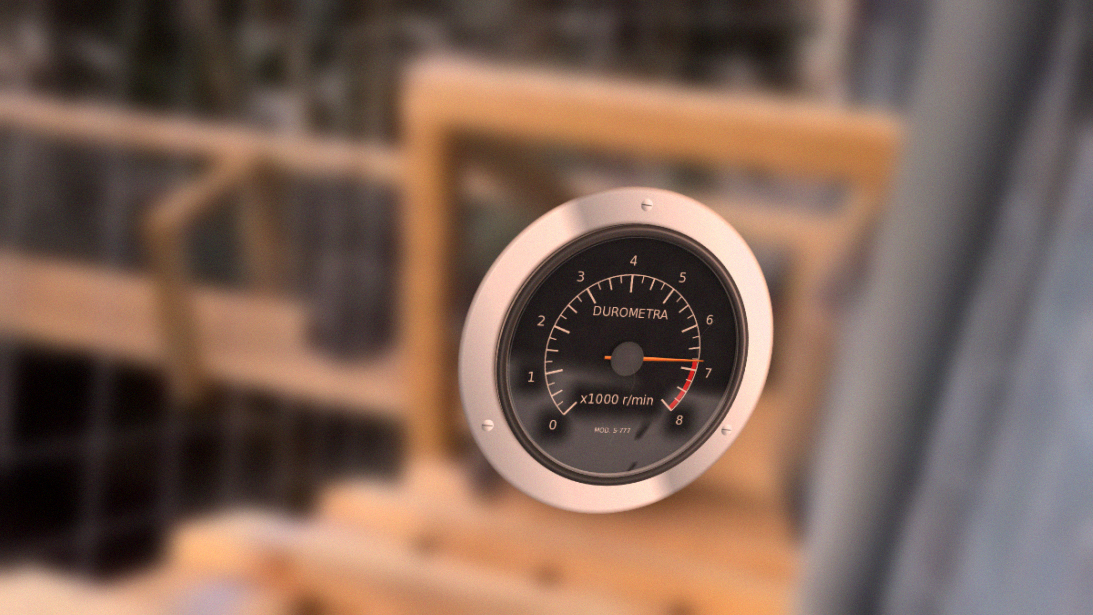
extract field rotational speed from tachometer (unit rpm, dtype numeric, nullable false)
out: 6750 rpm
